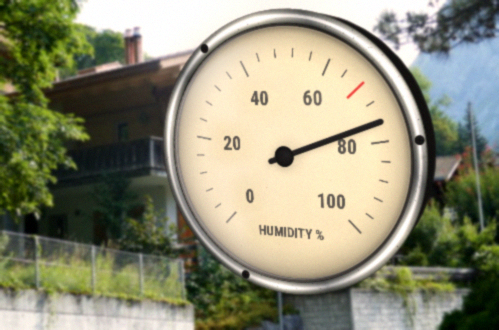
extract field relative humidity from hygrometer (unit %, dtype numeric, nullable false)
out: 76 %
